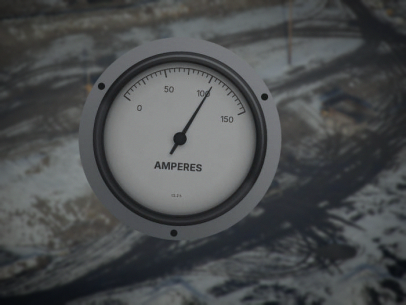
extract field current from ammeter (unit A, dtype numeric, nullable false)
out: 105 A
